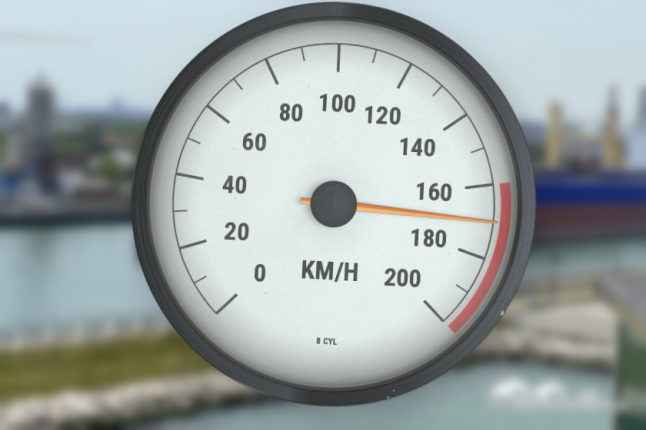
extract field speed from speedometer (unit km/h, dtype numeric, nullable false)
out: 170 km/h
